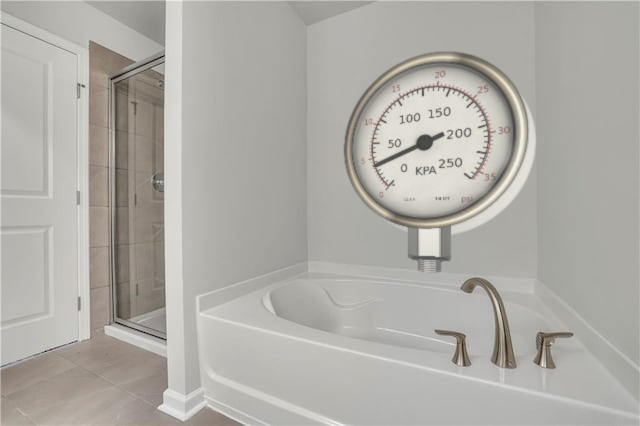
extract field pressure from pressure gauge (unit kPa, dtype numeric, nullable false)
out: 25 kPa
